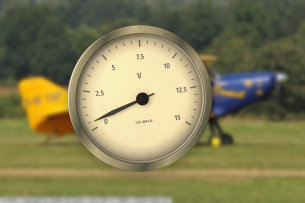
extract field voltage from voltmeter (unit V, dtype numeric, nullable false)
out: 0.5 V
